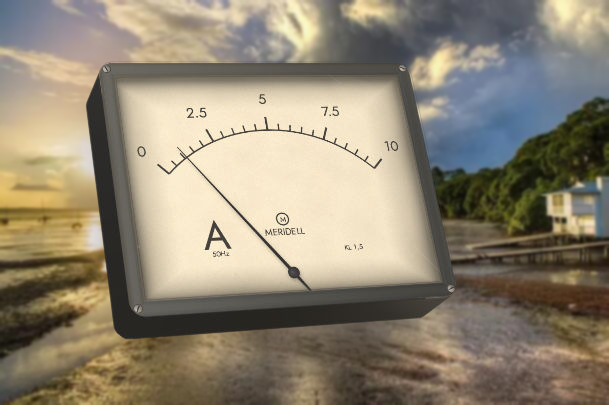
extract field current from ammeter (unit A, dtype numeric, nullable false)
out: 1 A
